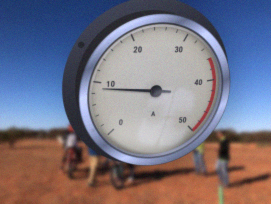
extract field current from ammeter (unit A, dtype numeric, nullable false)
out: 9 A
